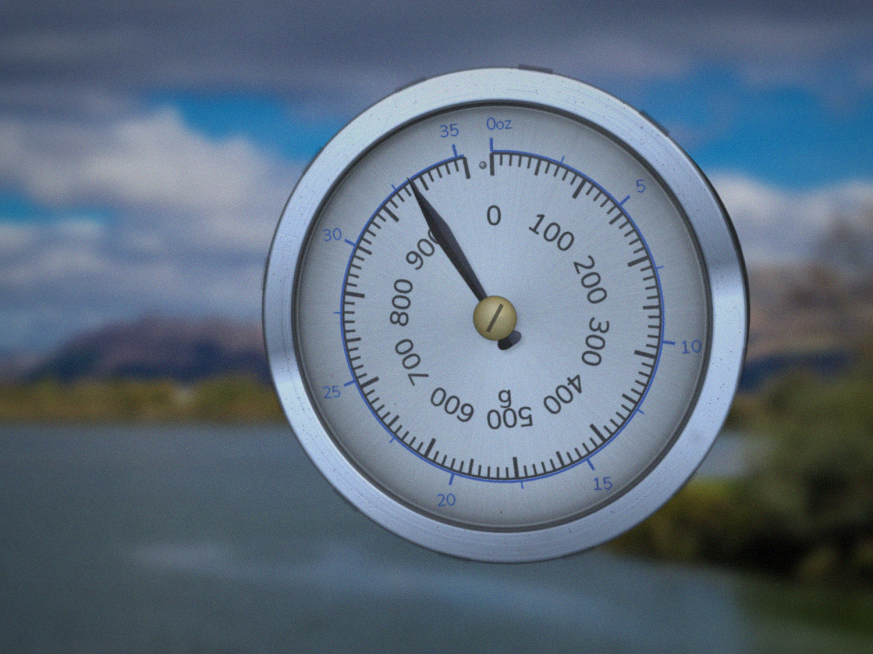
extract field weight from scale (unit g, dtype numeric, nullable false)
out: 940 g
